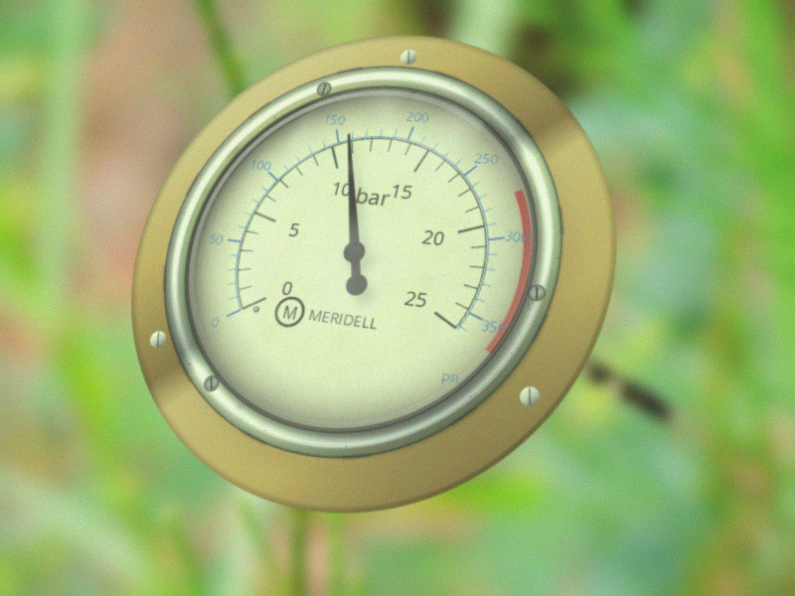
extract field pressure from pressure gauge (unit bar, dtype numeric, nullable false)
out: 11 bar
